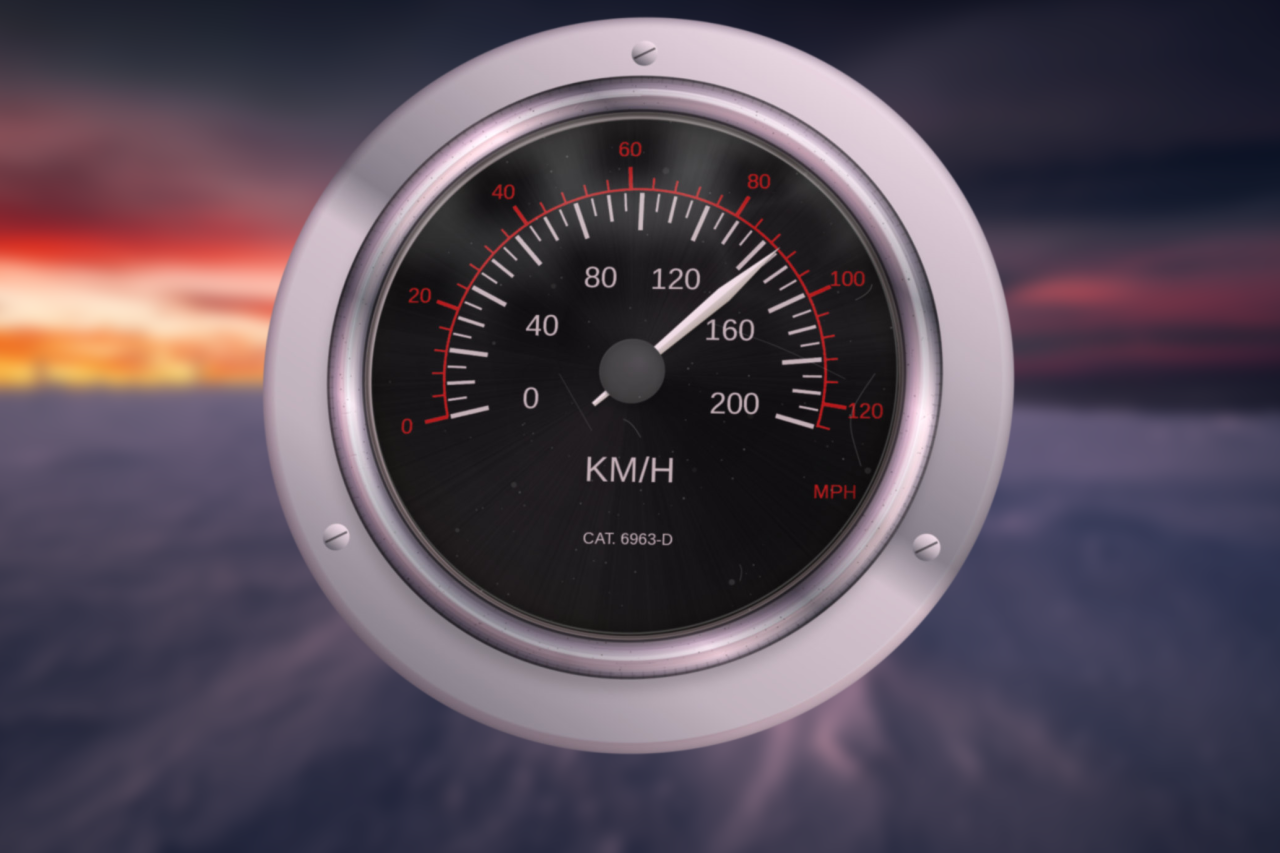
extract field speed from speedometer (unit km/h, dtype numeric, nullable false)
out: 145 km/h
